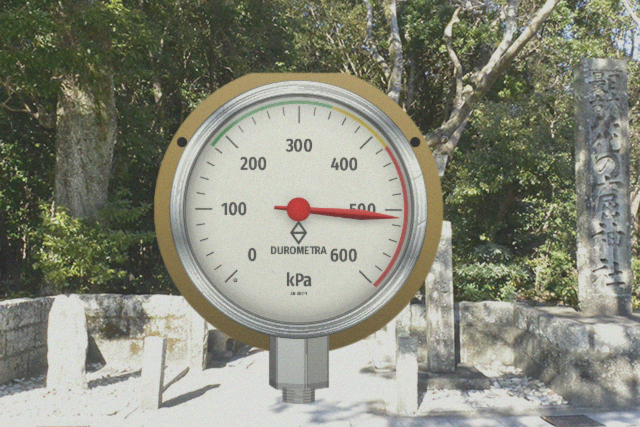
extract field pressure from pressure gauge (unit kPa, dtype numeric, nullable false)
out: 510 kPa
